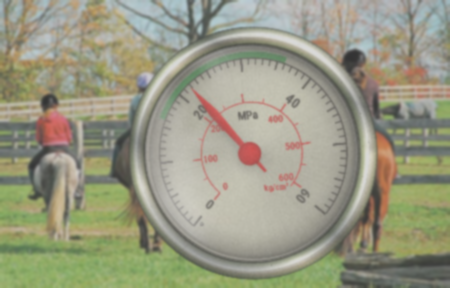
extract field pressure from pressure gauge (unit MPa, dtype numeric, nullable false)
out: 22 MPa
